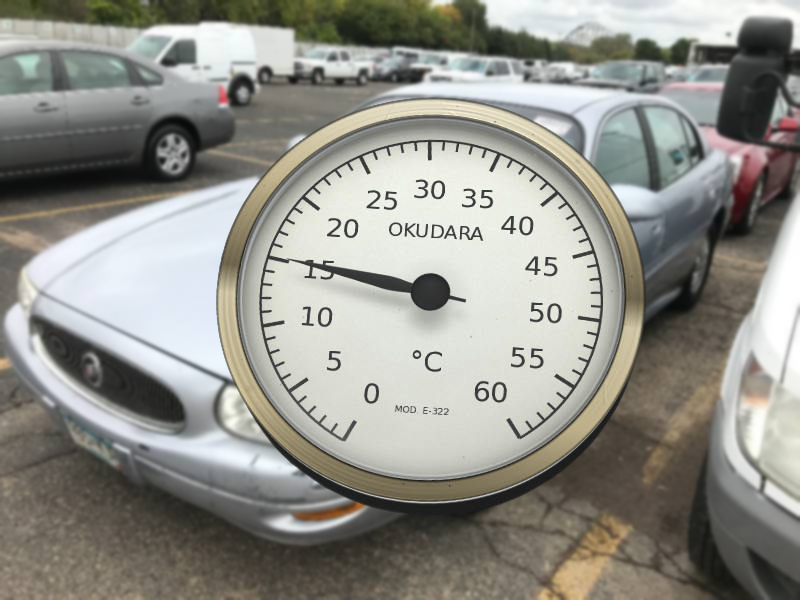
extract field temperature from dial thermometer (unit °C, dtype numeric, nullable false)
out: 15 °C
